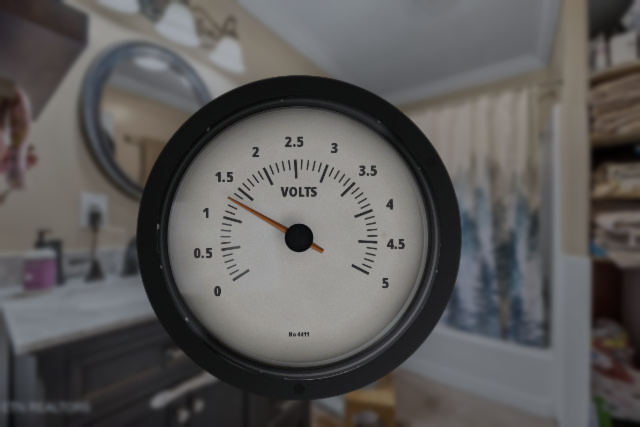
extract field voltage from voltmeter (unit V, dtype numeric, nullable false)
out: 1.3 V
